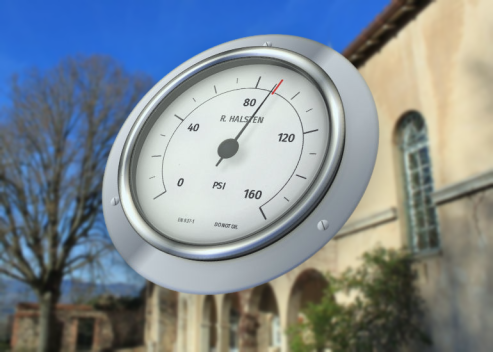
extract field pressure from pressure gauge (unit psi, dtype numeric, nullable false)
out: 90 psi
